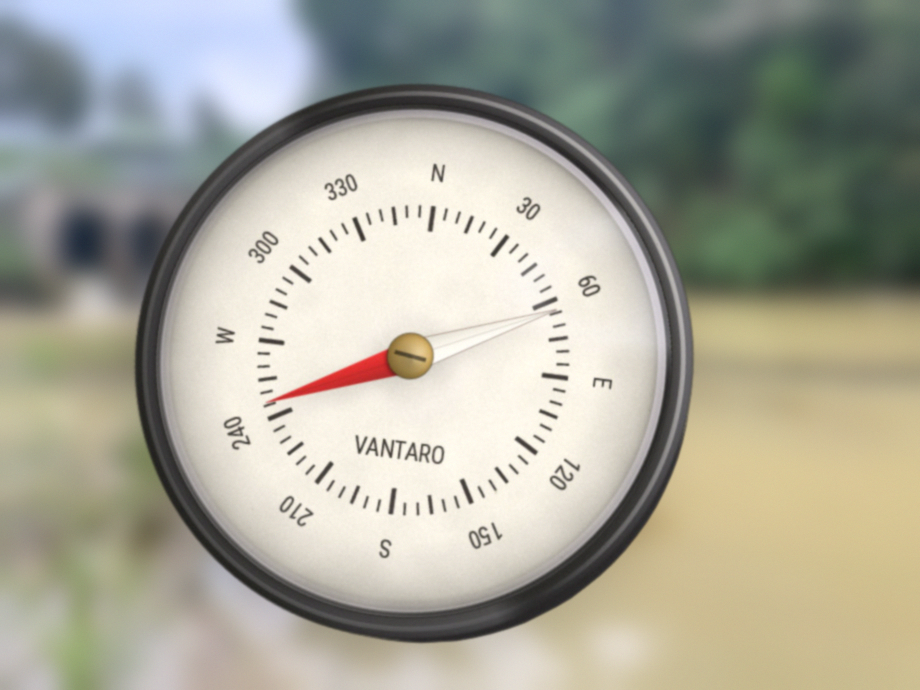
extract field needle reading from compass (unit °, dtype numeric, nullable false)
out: 245 °
